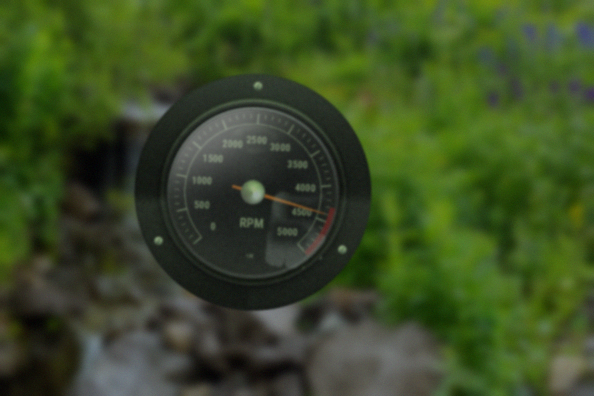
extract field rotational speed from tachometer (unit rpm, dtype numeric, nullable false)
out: 4400 rpm
